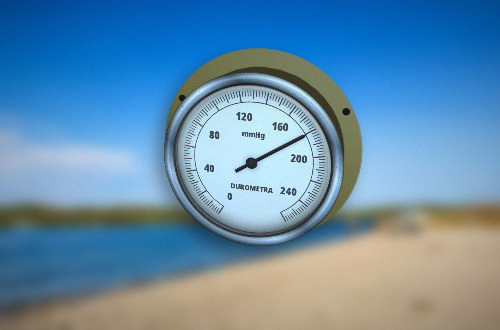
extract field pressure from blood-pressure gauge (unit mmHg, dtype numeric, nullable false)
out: 180 mmHg
